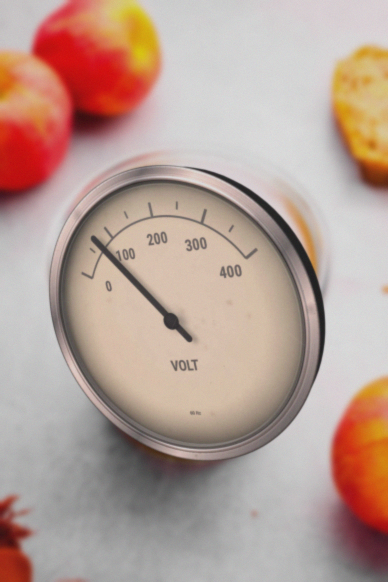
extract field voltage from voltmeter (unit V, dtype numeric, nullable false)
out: 75 V
